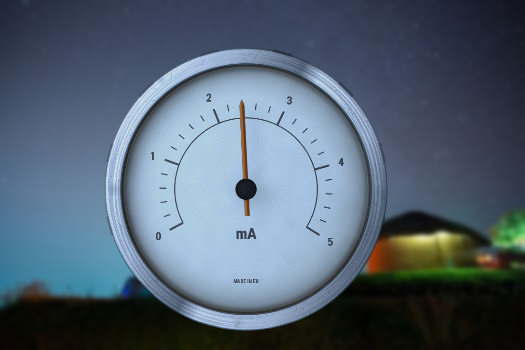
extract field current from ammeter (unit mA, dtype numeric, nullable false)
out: 2.4 mA
